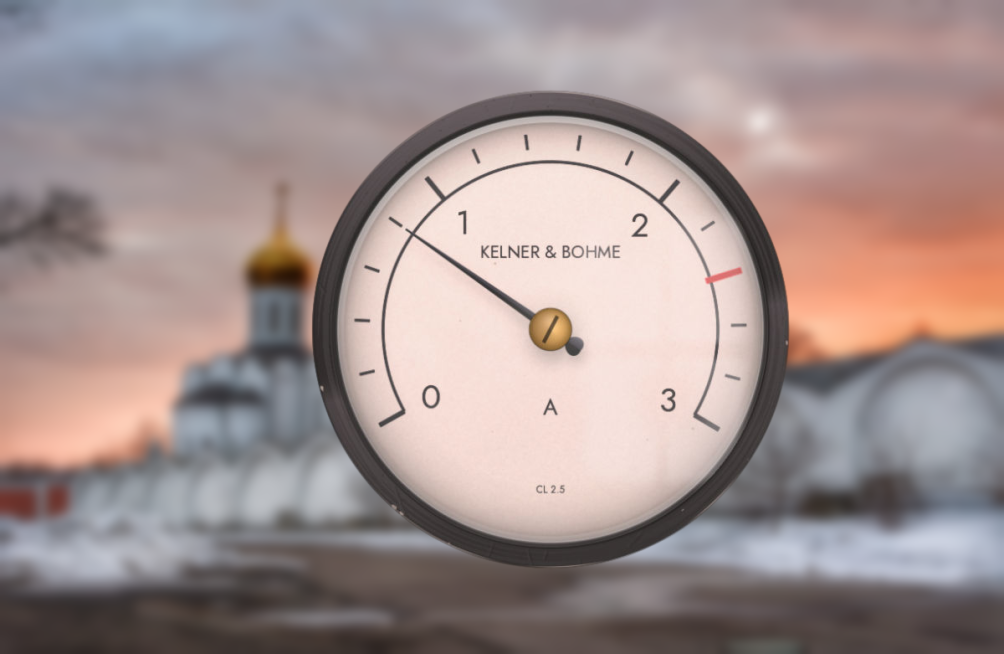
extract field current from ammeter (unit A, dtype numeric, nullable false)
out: 0.8 A
